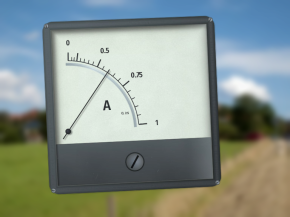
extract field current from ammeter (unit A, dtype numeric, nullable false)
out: 0.6 A
